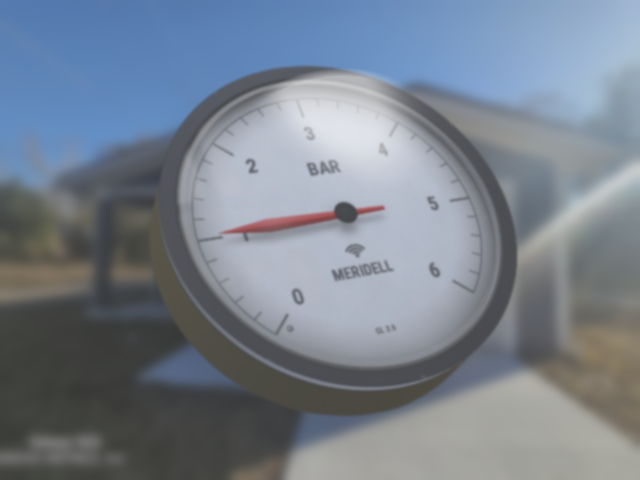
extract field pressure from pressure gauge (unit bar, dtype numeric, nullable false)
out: 1 bar
